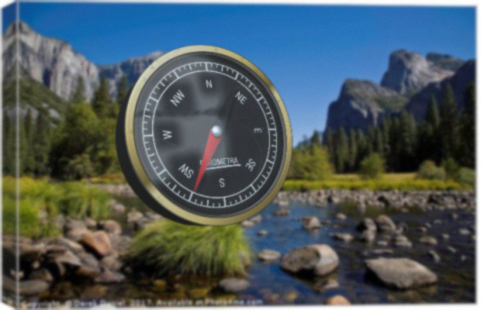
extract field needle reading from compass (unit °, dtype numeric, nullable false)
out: 210 °
